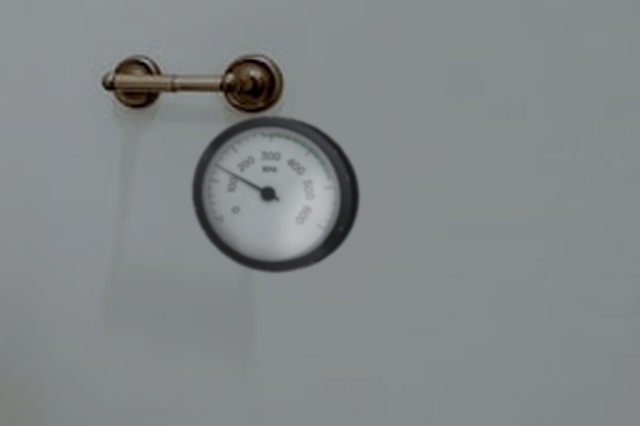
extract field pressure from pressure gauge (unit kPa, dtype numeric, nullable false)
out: 140 kPa
